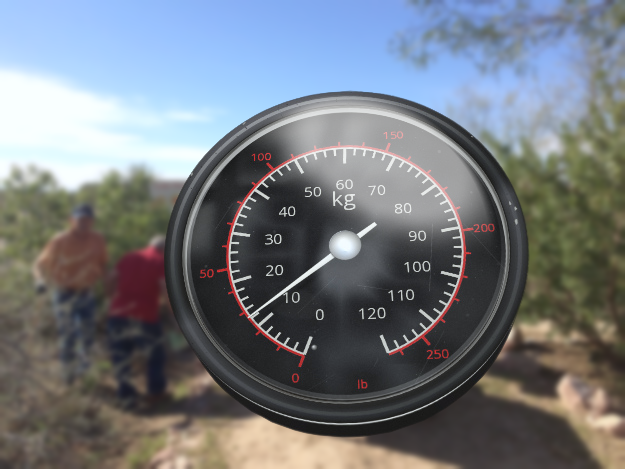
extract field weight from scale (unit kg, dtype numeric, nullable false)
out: 12 kg
